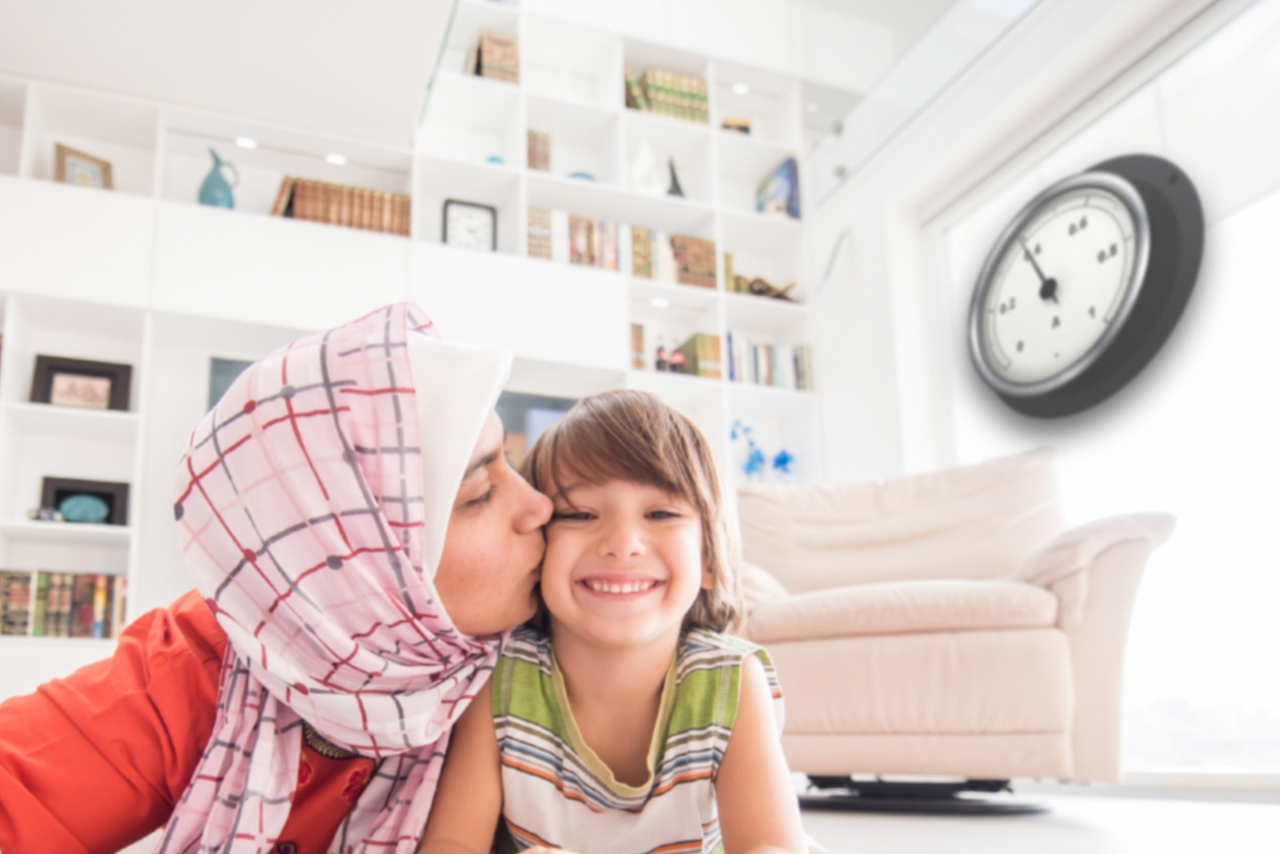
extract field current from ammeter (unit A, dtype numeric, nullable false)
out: 0.4 A
